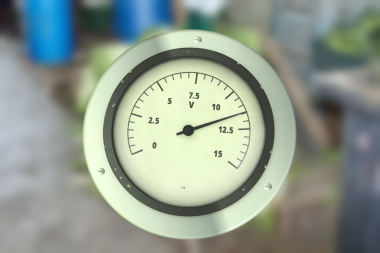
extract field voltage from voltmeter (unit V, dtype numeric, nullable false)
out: 11.5 V
